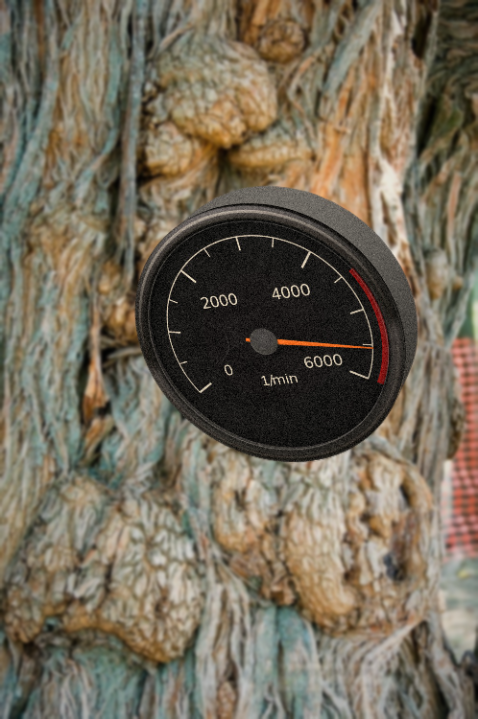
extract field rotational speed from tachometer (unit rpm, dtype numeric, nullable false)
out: 5500 rpm
